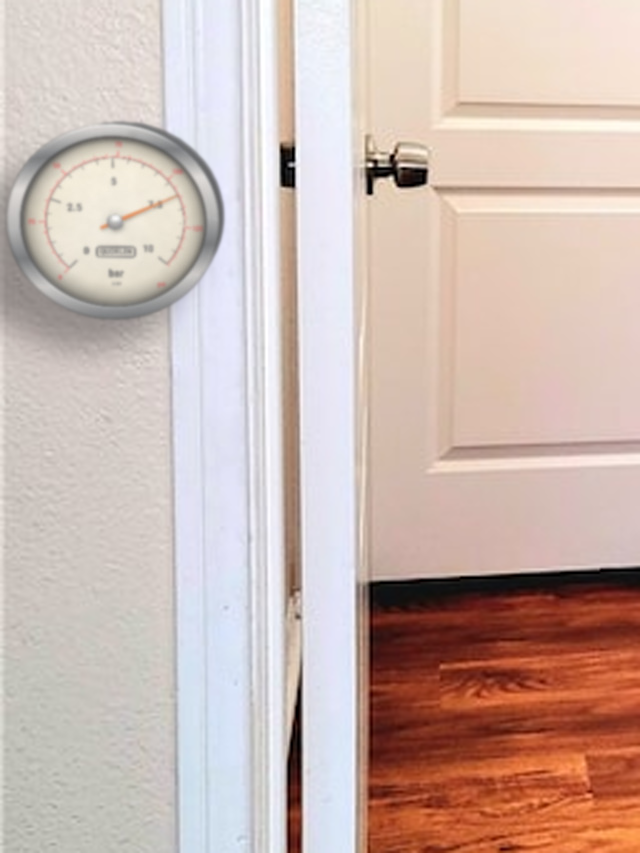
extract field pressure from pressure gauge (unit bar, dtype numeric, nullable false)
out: 7.5 bar
